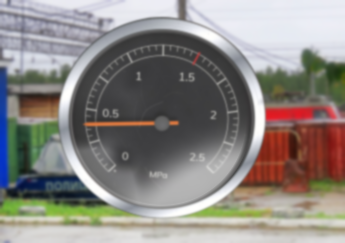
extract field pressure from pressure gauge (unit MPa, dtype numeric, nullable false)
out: 0.4 MPa
